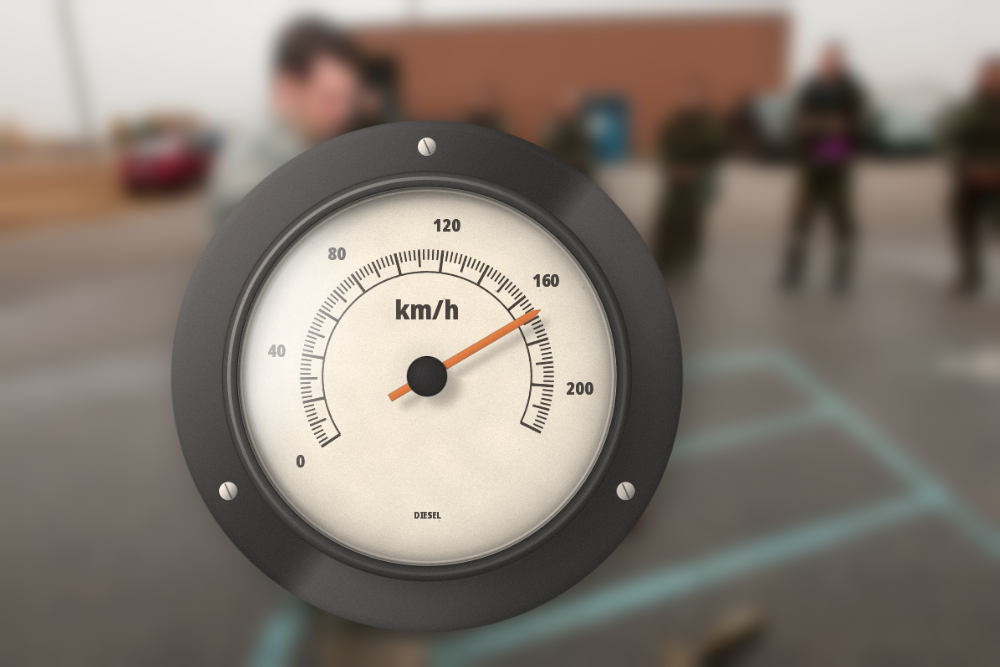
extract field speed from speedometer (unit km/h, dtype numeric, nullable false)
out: 168 km/h
